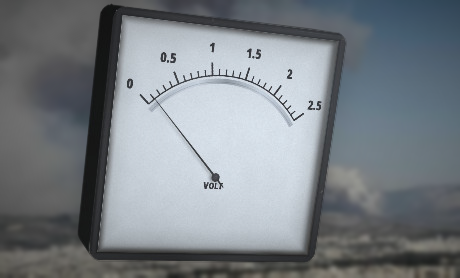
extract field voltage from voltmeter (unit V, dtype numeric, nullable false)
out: 0.1 V
